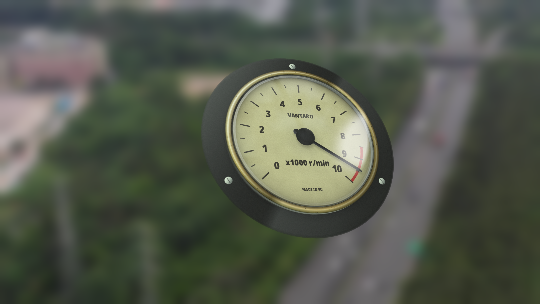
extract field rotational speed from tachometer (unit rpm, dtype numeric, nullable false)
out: 9500 rpm
